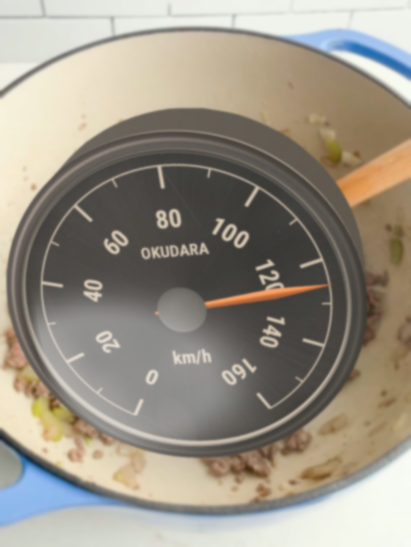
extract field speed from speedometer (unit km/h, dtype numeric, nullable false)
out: 125 km/h
